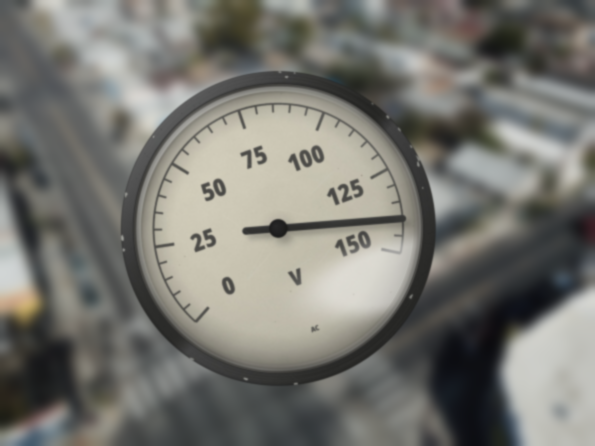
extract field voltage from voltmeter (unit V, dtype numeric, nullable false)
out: 140 V
